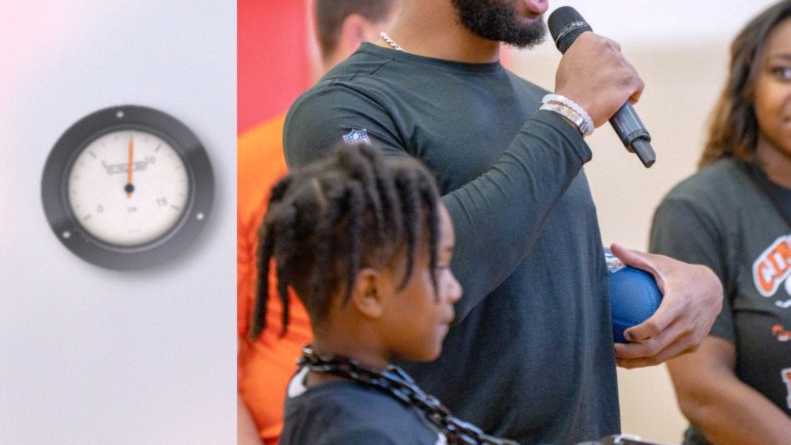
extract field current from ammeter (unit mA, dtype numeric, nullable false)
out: 8 mA
